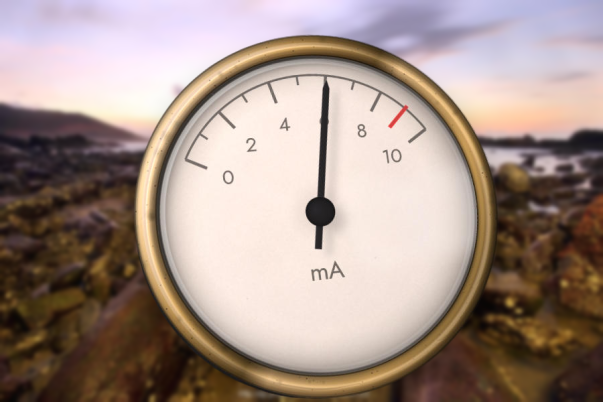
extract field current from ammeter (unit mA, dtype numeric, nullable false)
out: 6 mA
